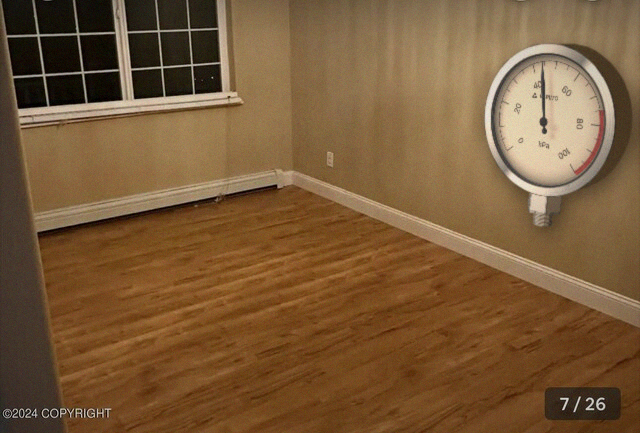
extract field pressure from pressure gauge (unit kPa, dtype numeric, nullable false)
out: 45 kPa
